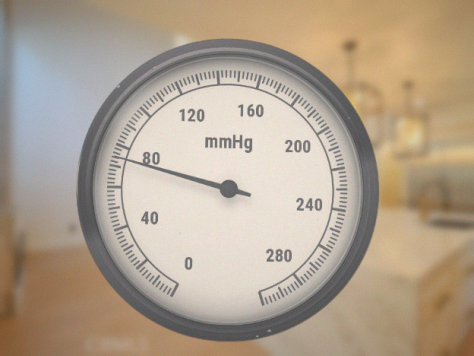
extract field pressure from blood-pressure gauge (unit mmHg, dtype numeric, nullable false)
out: 74 mmHg
